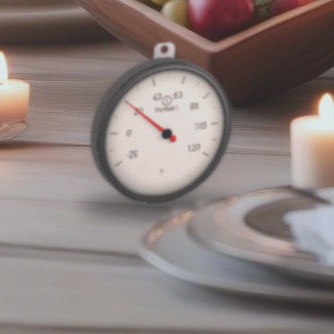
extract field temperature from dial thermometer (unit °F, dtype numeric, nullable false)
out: 20 °F
